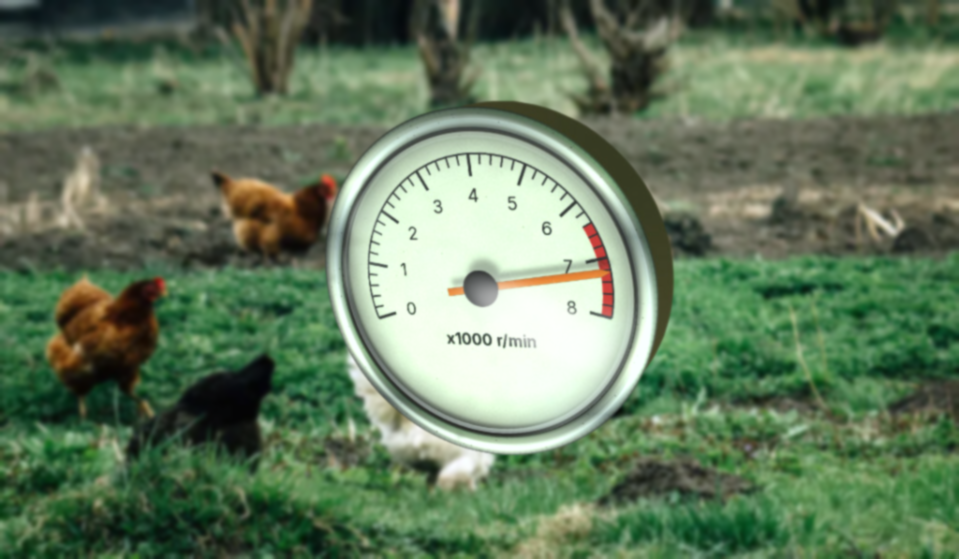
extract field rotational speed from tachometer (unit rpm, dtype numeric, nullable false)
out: 7200 rpm
